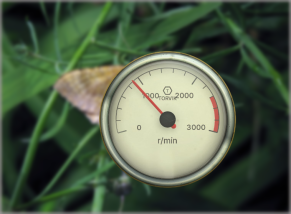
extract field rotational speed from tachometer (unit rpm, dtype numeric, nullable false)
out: 900 rpm
